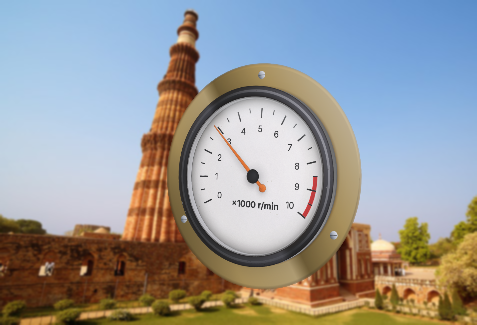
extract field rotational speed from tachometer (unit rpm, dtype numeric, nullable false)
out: 3000 rpm
